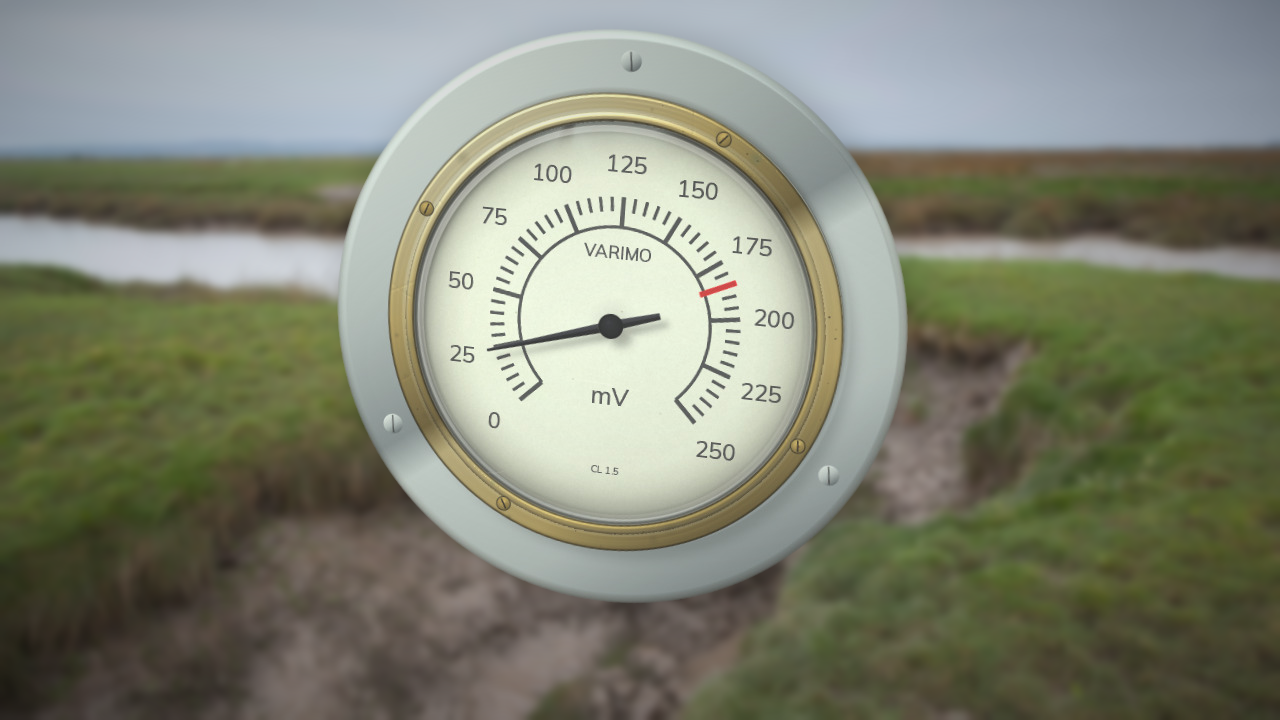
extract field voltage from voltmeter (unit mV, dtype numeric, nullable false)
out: 25 mV
